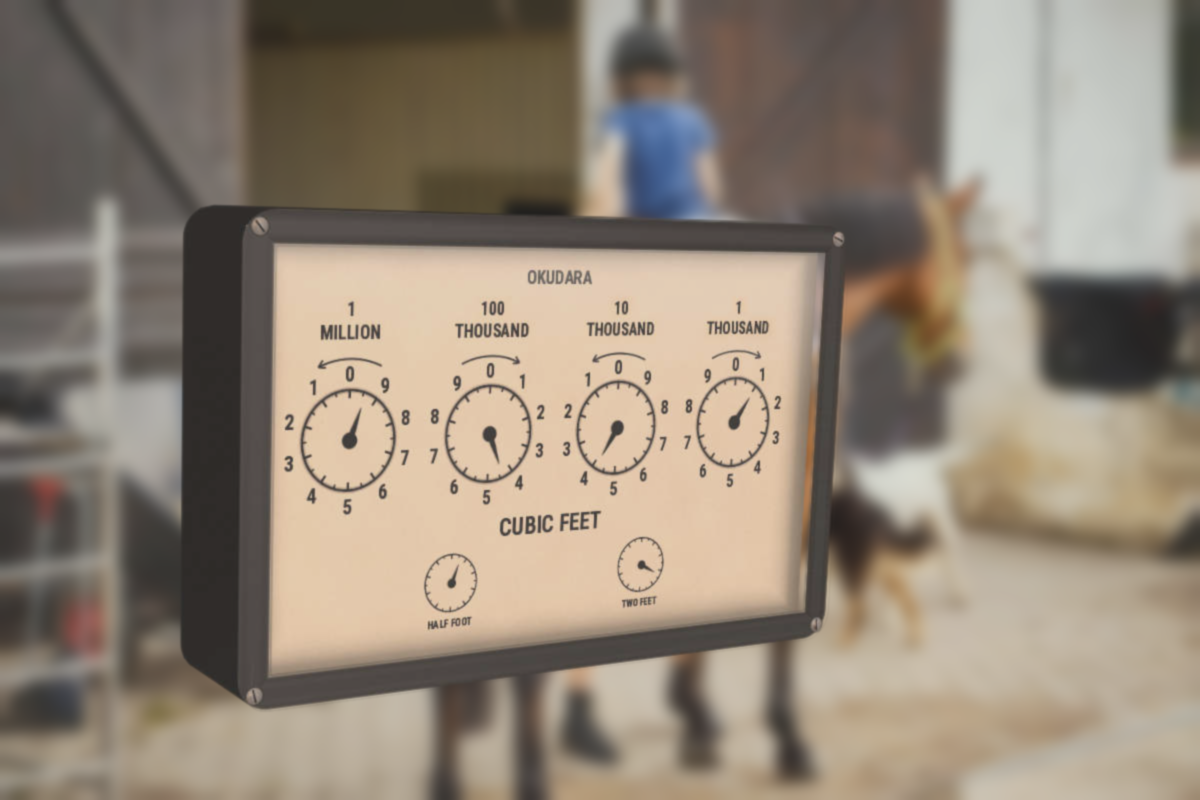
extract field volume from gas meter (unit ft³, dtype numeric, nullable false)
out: 944100 ft³
